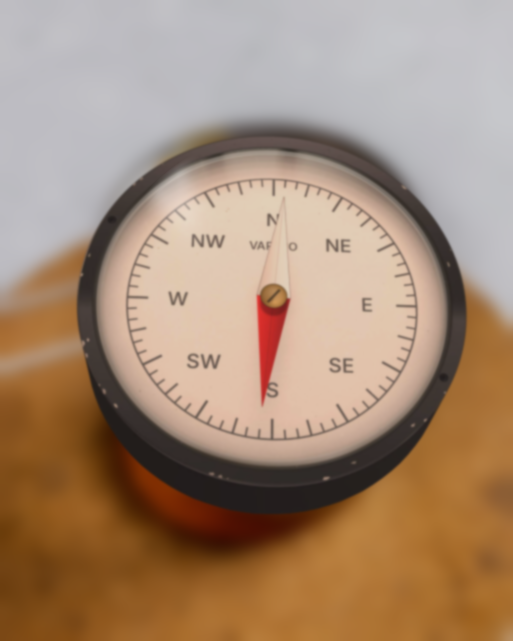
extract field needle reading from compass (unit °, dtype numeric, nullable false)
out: 185 °
